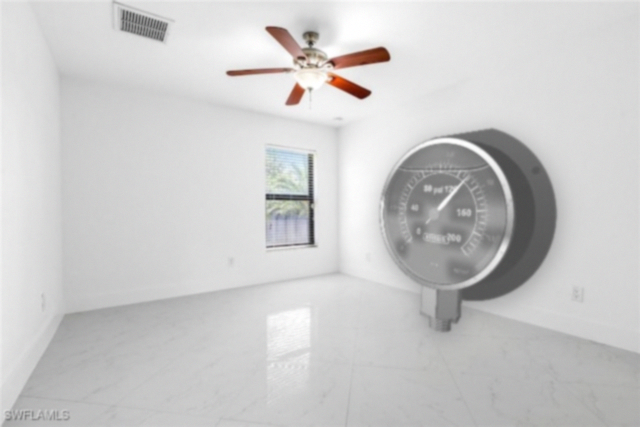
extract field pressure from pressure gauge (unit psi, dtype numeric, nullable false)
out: 130 psi
